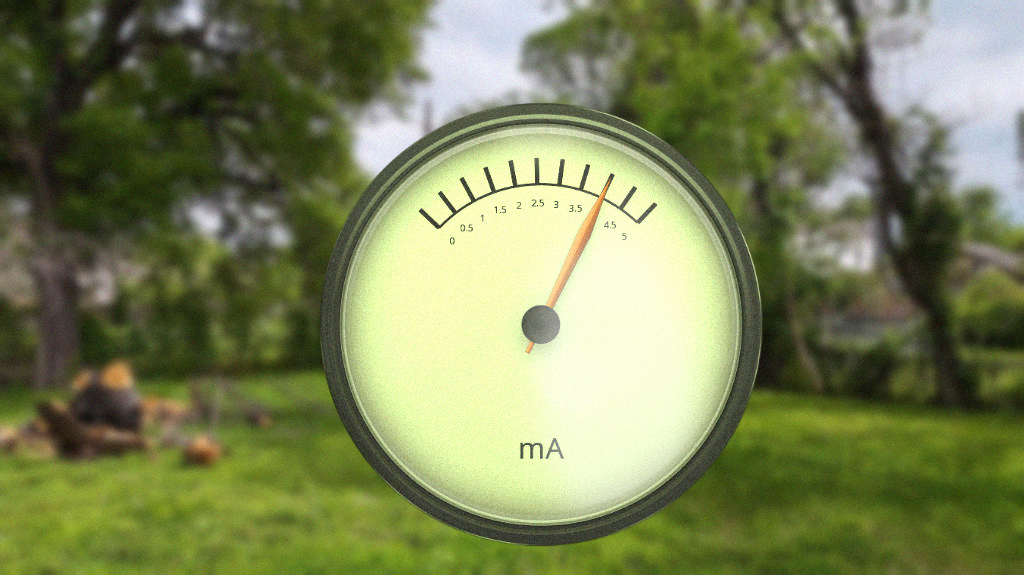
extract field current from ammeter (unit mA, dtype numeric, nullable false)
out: 4 mA
